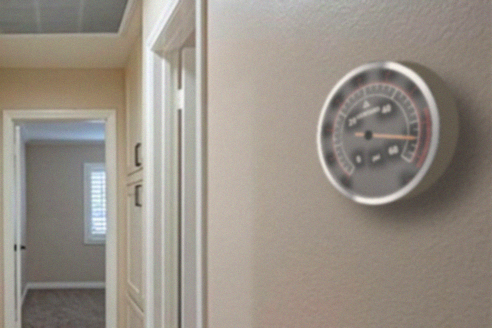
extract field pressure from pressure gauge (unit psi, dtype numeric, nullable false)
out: 54 psi
